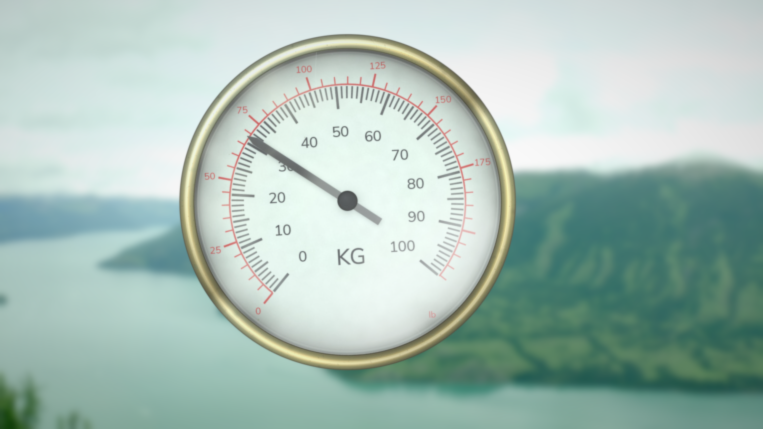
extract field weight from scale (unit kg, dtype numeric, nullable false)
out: 31 kg
